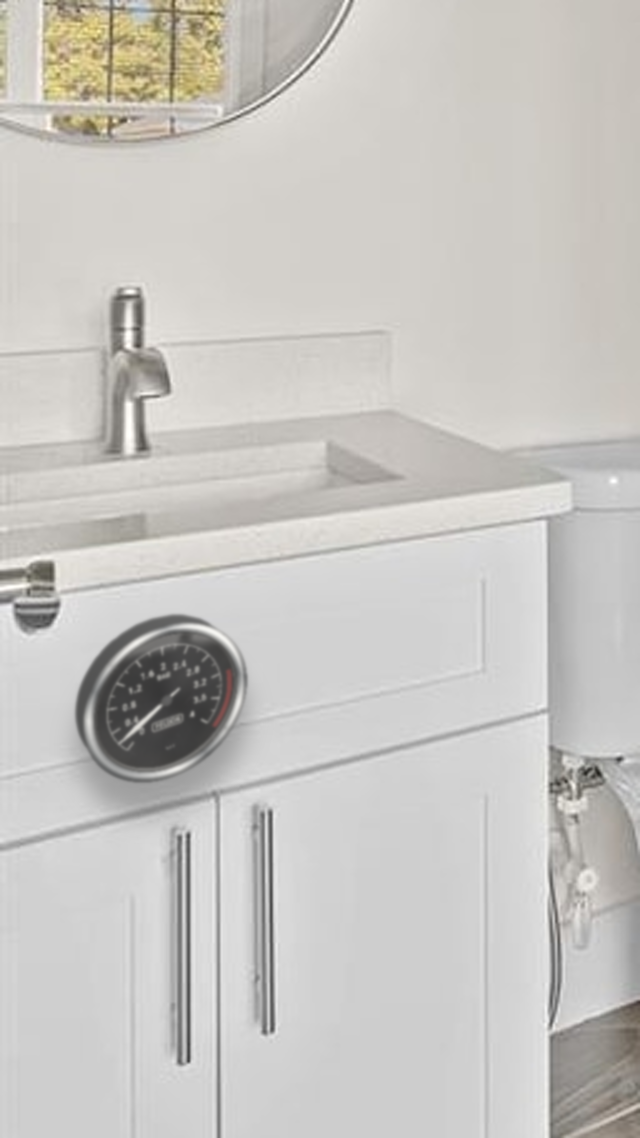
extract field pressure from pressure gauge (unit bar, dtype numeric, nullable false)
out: 0.2 bar
